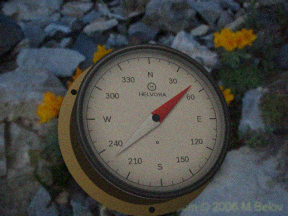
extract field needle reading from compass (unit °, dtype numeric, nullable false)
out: 50 °
